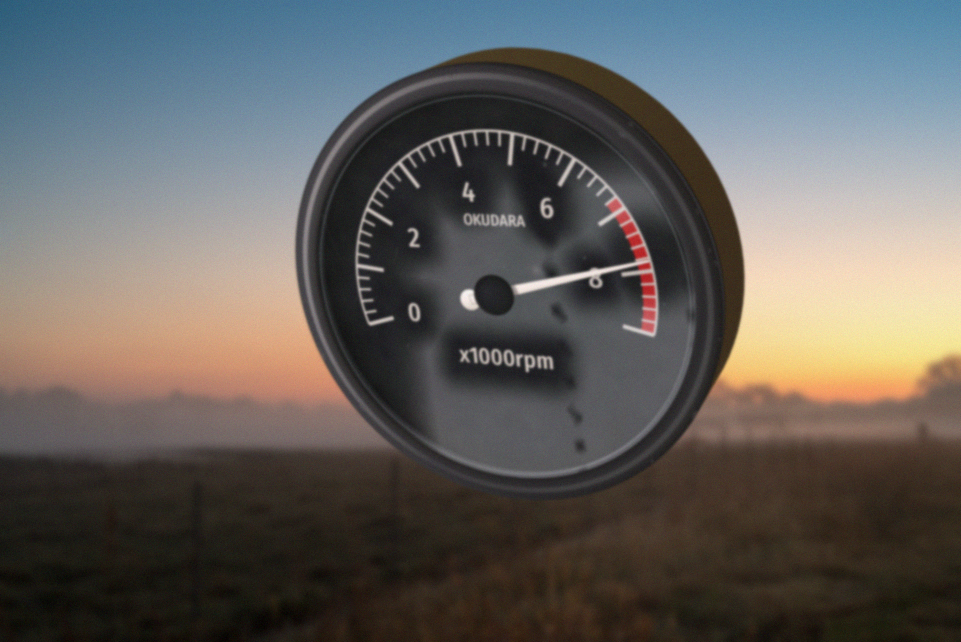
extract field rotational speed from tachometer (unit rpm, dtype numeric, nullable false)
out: 7800 rpm
